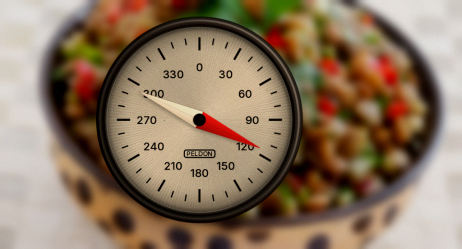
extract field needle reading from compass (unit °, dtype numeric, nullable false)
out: 115 °
